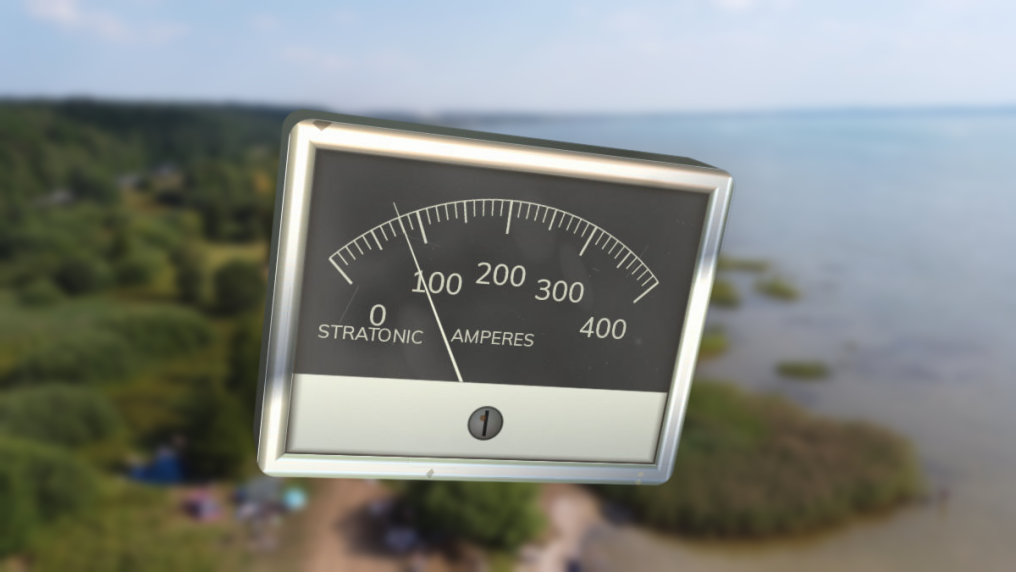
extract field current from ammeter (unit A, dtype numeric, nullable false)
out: 80 A
